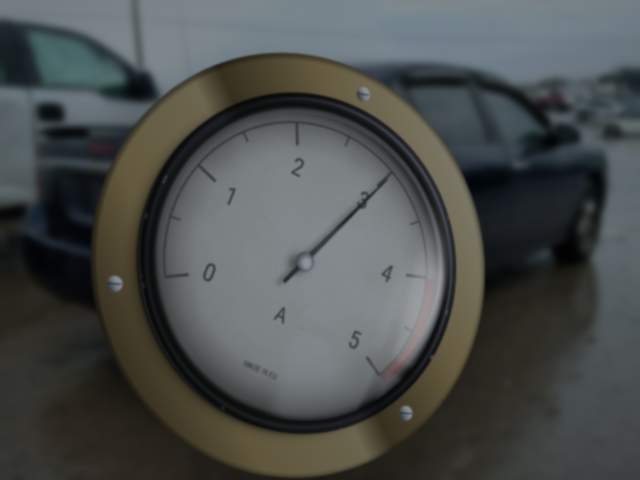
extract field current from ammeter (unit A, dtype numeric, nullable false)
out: 3 A
